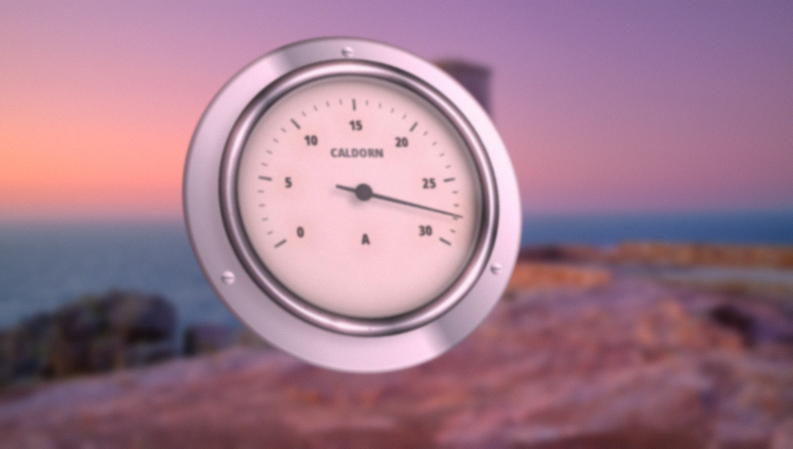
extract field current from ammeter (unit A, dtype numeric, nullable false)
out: 28 A
